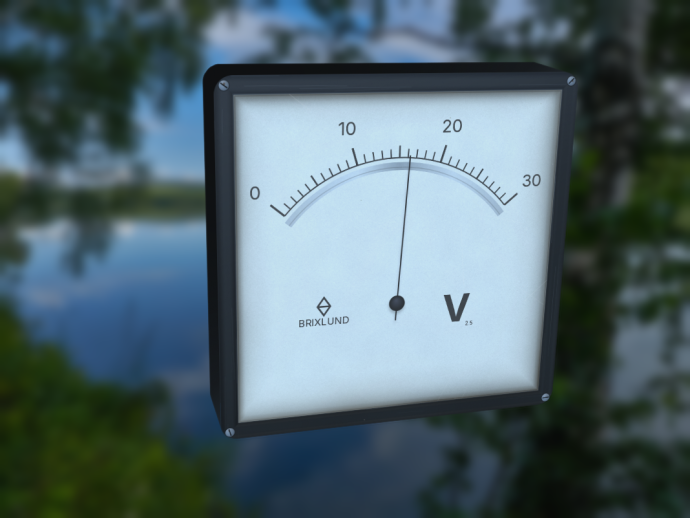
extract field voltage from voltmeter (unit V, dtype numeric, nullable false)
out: 16 V
